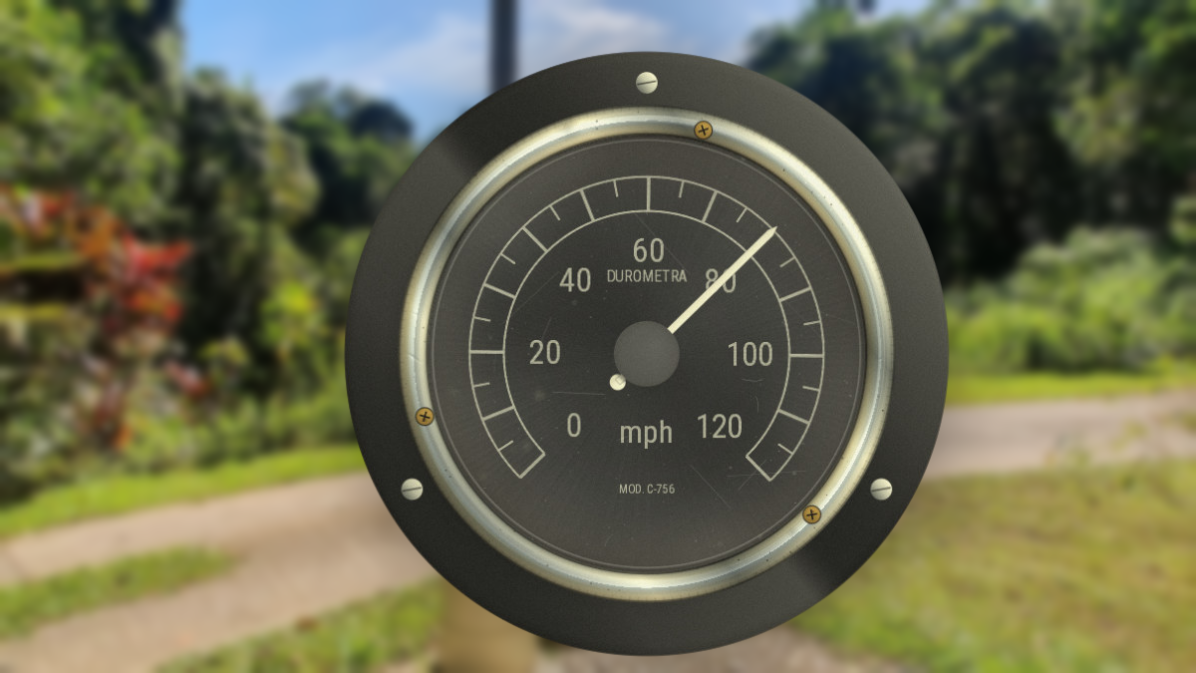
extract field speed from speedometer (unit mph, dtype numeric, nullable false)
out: 80 mph
